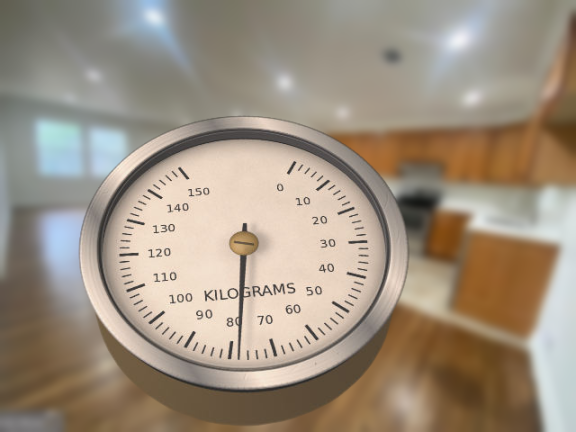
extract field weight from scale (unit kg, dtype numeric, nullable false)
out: 78 kg
